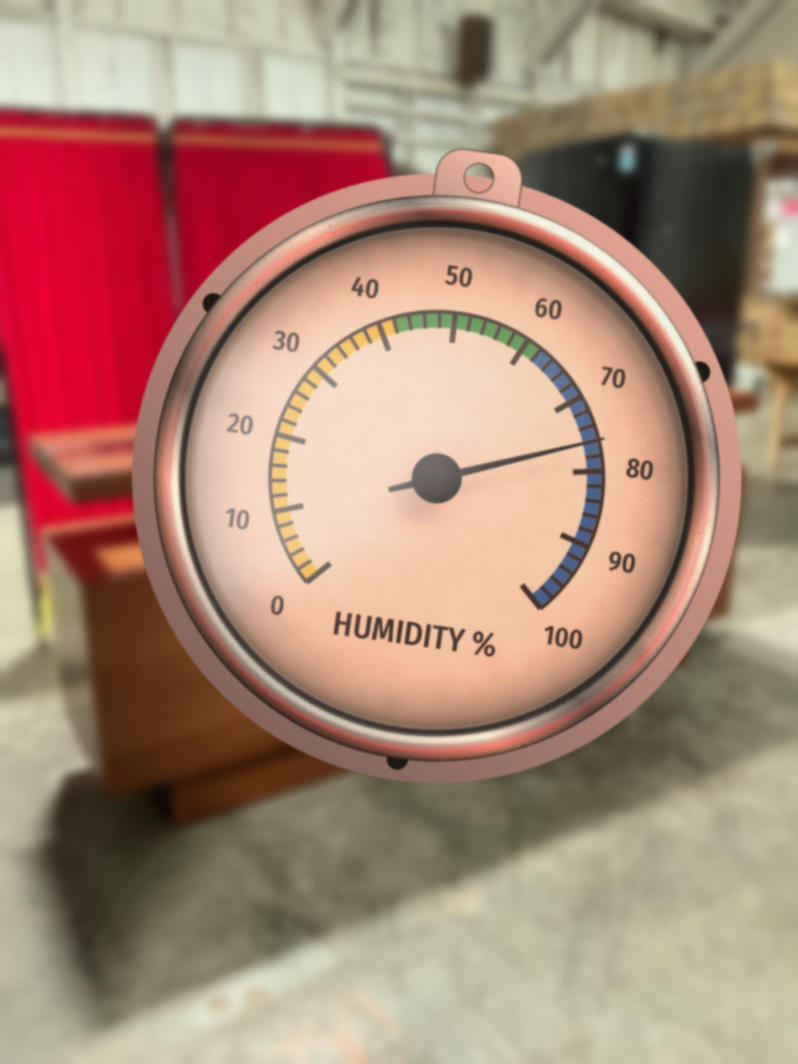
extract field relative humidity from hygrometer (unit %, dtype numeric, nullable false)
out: 76 %
